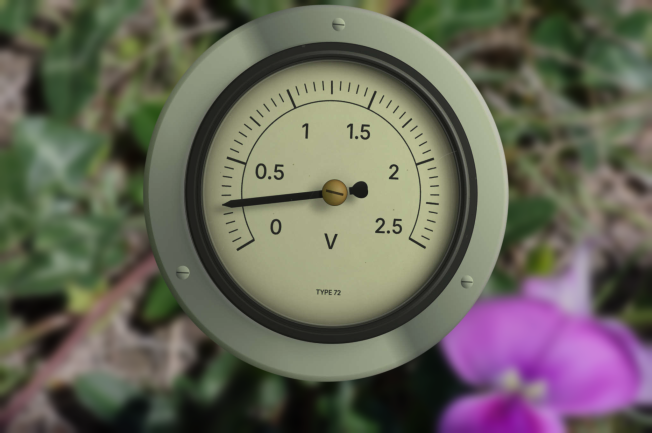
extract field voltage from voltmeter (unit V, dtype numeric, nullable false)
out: 0.25 V
